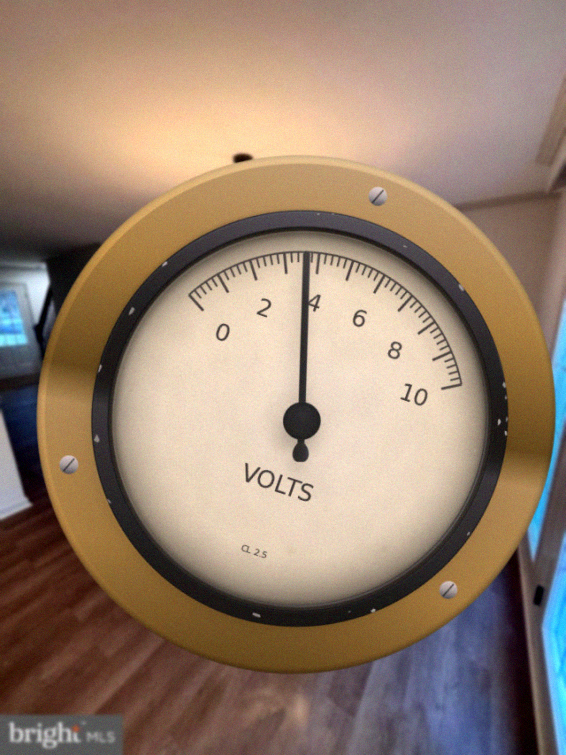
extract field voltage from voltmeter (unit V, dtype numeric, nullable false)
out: 3.6 V
